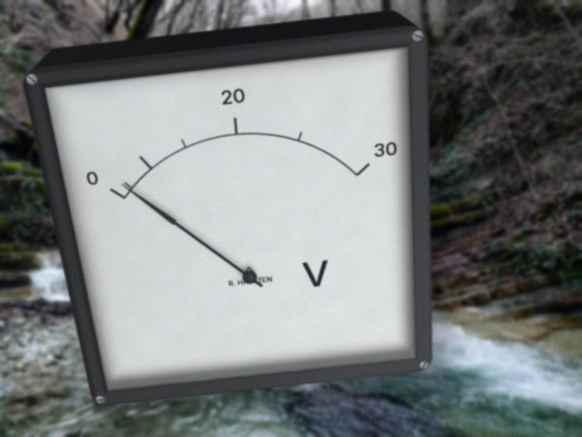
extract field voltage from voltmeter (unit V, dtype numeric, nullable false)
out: 5 V
